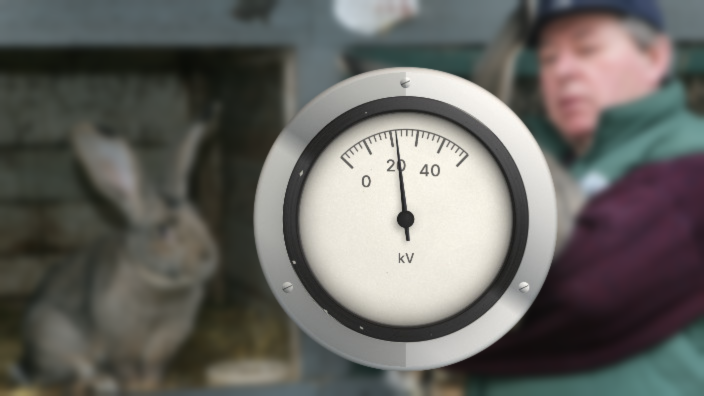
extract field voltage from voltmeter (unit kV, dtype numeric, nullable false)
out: 22 kV
